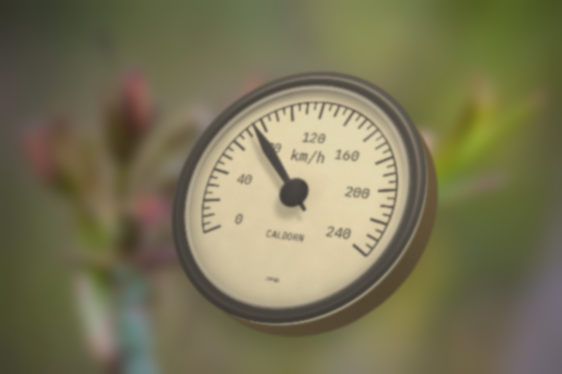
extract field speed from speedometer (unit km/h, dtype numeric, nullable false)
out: 75 km/h
